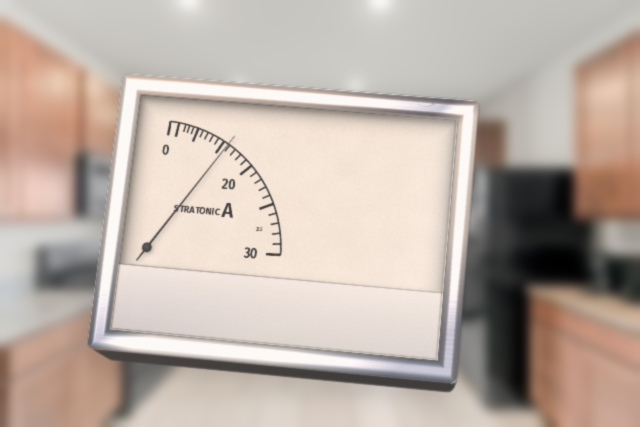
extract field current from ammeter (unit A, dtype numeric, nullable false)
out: 16 A
